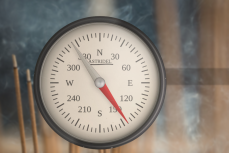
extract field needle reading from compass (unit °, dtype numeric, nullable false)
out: 145 °
